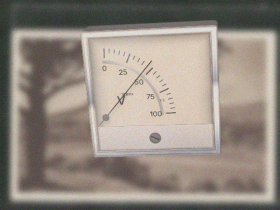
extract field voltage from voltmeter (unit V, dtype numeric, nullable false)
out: 45 V
